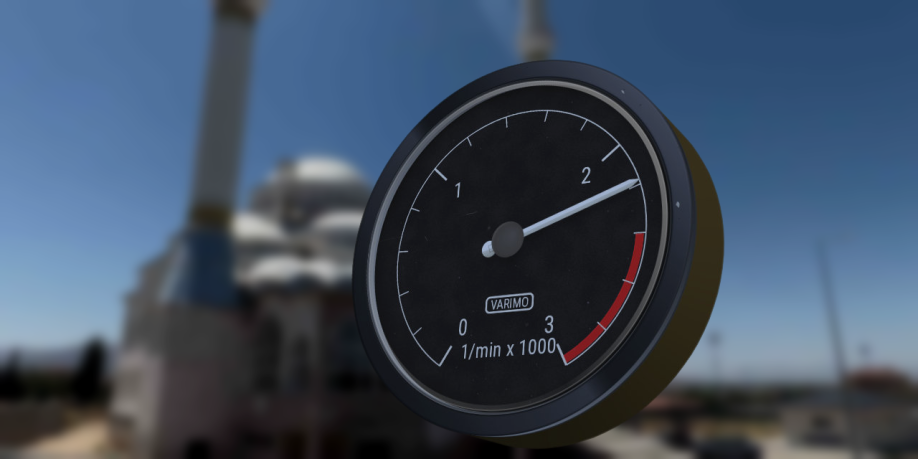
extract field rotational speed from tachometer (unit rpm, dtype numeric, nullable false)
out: 2200 rpm
